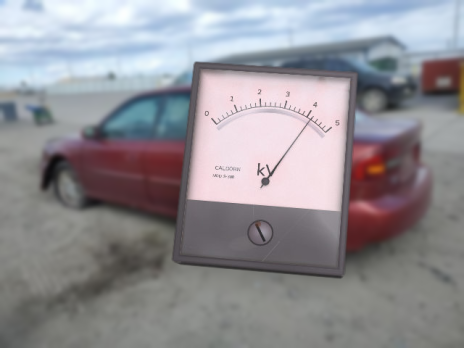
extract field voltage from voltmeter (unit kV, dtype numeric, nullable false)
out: 4.2 kV
